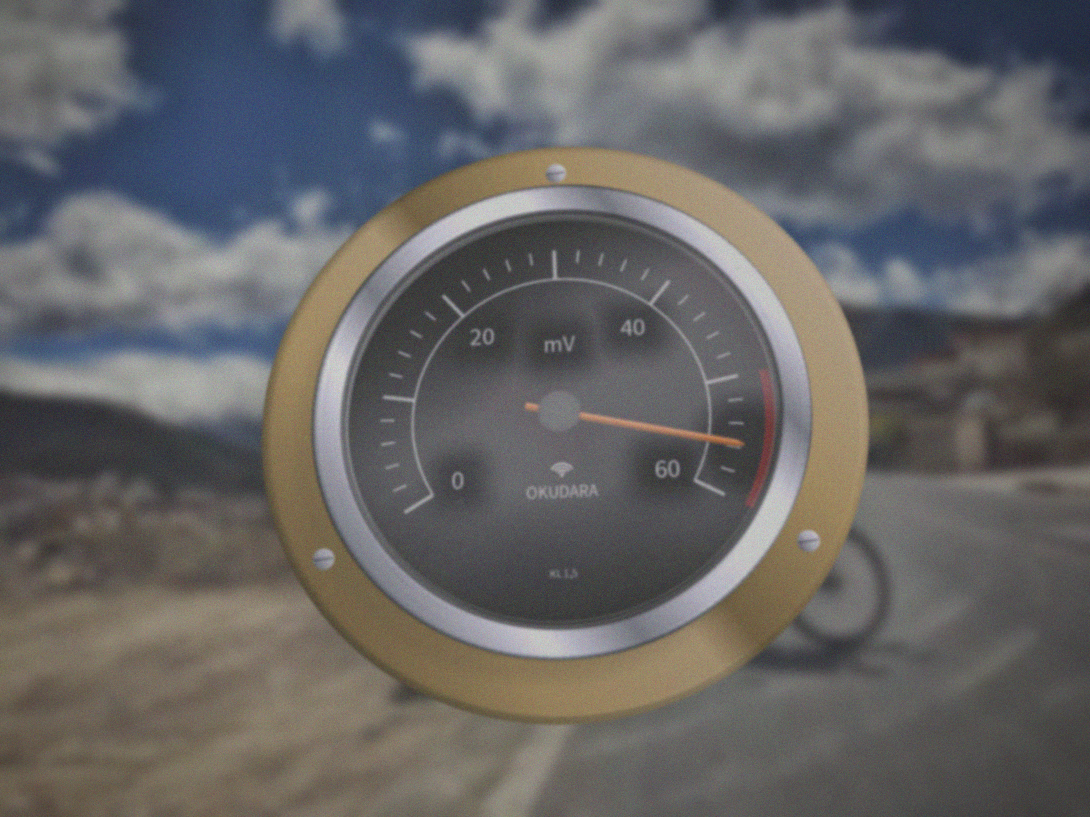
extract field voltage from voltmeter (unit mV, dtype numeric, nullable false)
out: 56 mV
